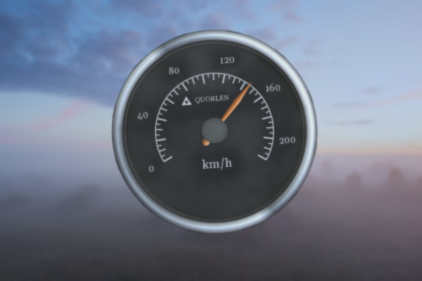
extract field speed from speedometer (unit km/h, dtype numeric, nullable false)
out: 145 km/h
